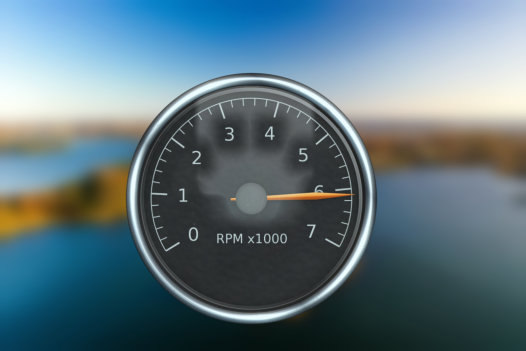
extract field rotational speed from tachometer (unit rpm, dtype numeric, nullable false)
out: 6100 rpm
